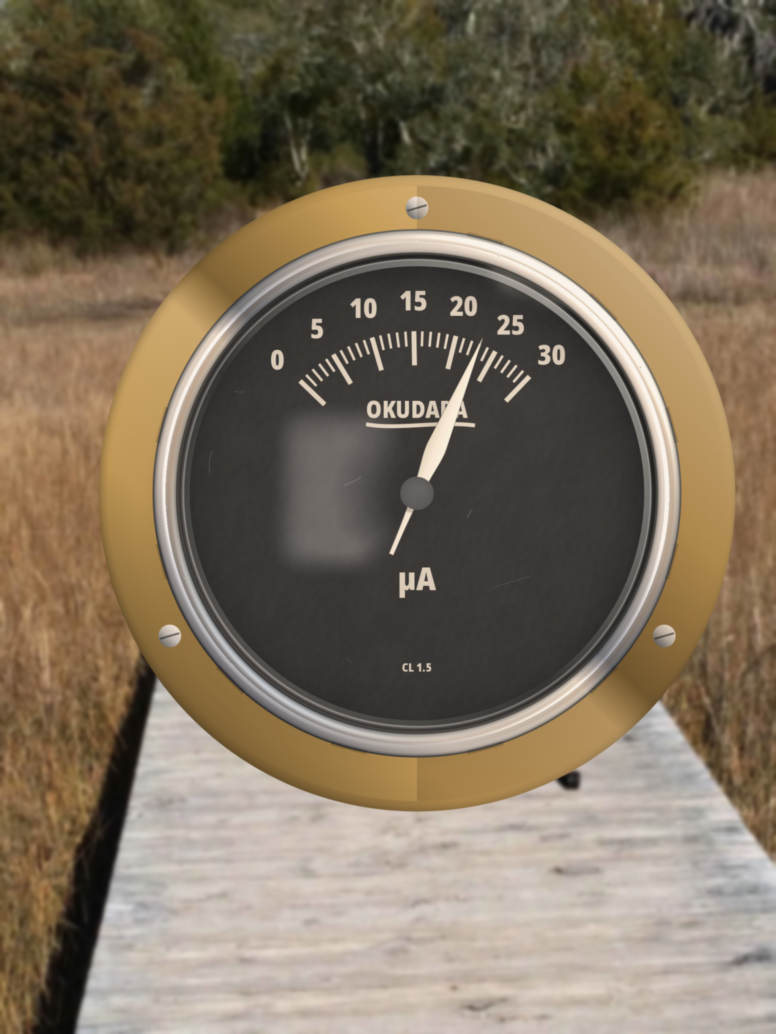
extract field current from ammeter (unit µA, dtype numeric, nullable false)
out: 23 µA
